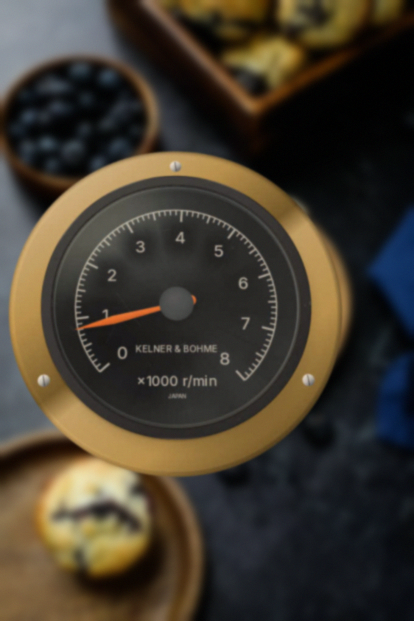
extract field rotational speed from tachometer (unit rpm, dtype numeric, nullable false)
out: 800 rpm
